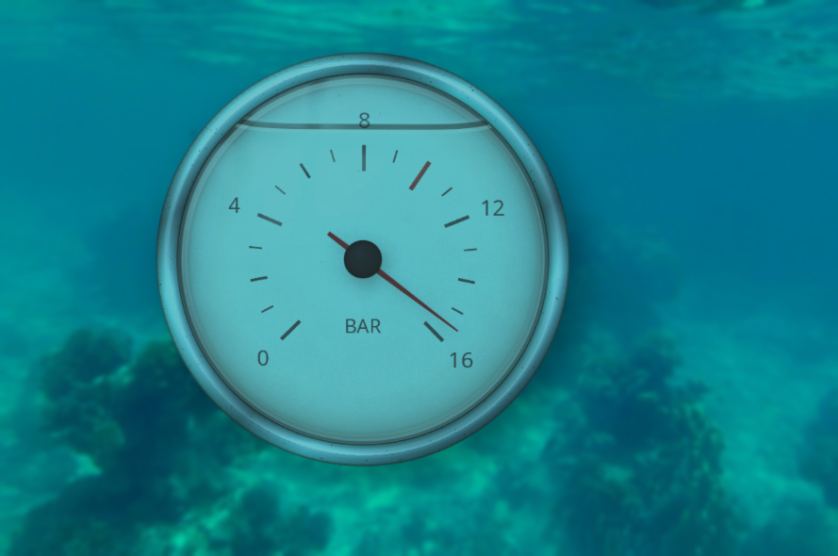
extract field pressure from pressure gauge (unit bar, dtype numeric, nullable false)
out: 15.5 bar
